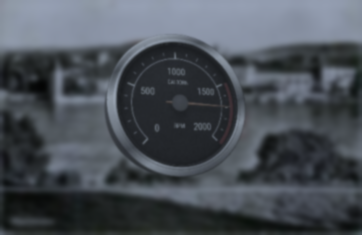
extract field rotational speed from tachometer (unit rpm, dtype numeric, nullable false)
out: 1700 rpm
